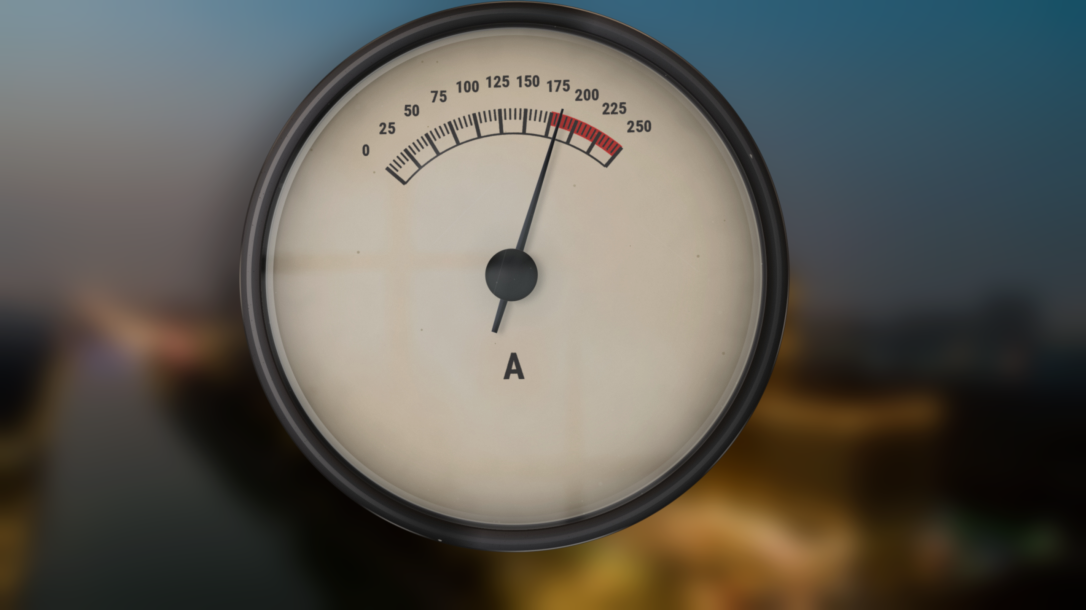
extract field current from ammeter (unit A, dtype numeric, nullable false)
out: 185 A
